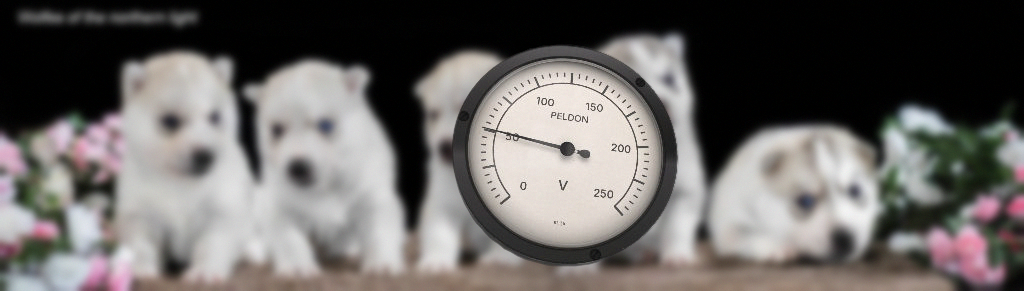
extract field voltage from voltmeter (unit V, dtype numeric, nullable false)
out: 50 V
